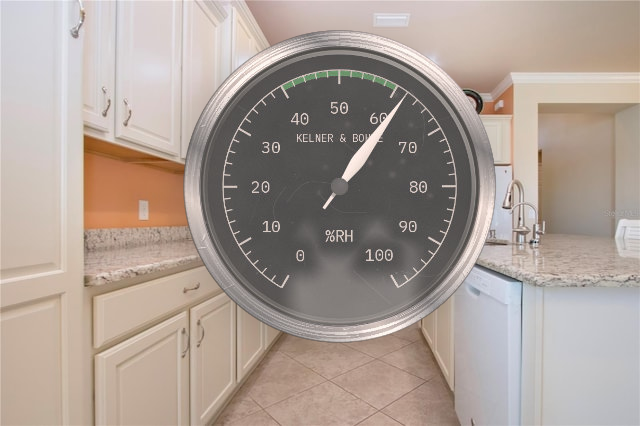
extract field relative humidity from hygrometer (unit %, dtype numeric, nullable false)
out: 62 %
